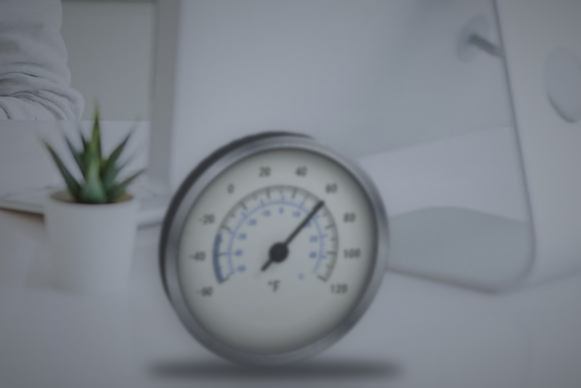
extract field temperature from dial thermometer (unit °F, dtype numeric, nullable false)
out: 60 °F
